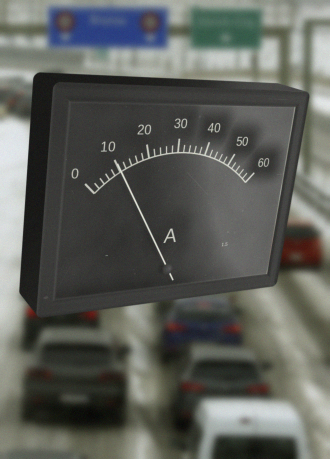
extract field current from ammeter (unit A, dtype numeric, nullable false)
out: 10 A
